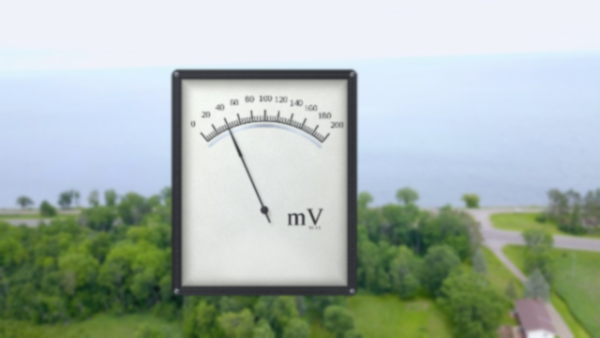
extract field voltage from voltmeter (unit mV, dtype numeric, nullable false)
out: 40 mV
